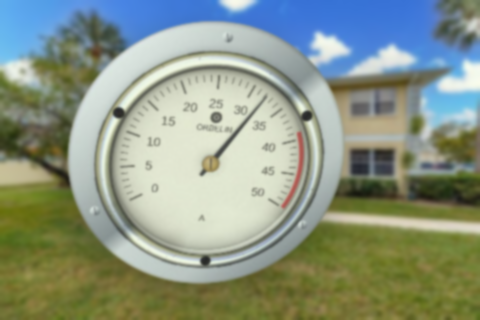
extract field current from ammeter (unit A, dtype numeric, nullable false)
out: 32 A
